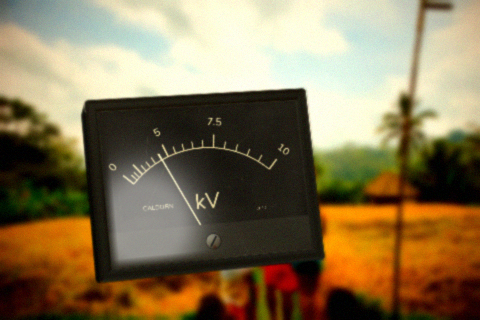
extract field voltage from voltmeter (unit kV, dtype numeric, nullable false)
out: 4.5 kV
